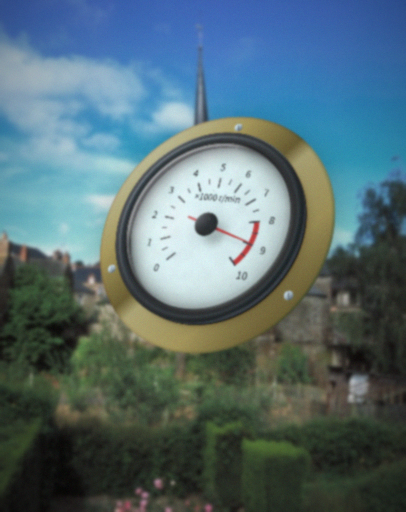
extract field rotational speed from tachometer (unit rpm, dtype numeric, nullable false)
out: 9000 rpm
